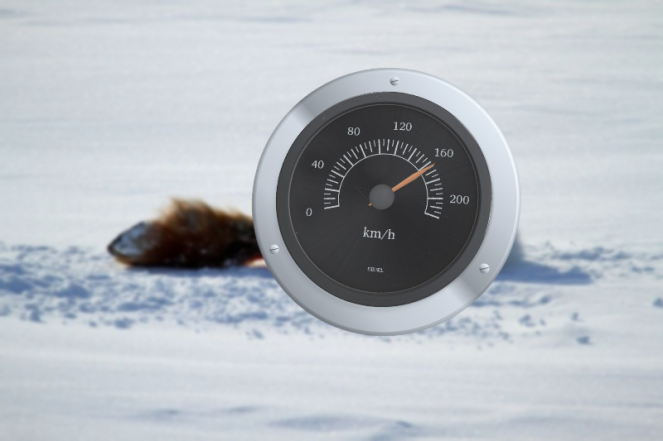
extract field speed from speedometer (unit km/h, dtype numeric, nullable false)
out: 165 km/h
